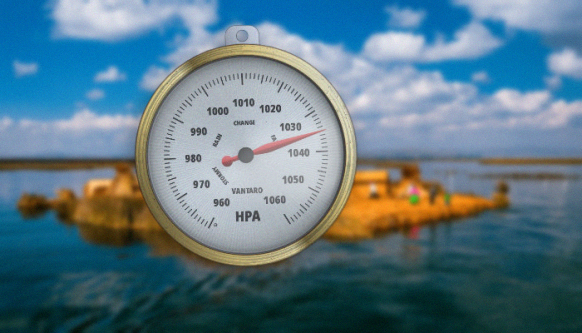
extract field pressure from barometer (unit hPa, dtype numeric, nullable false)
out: 1035 hPa
